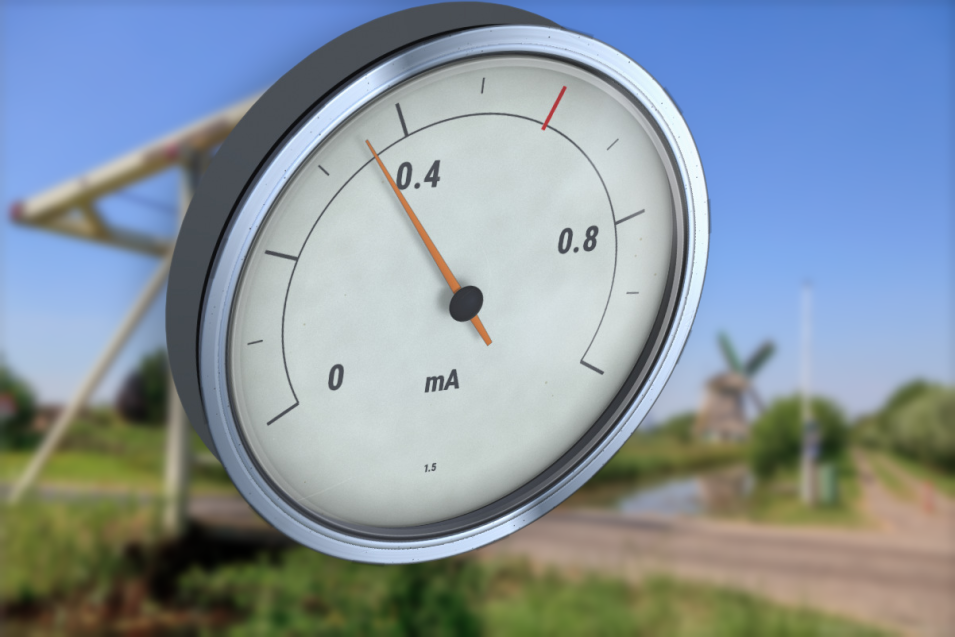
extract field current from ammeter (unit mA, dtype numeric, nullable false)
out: 0.35 mA
